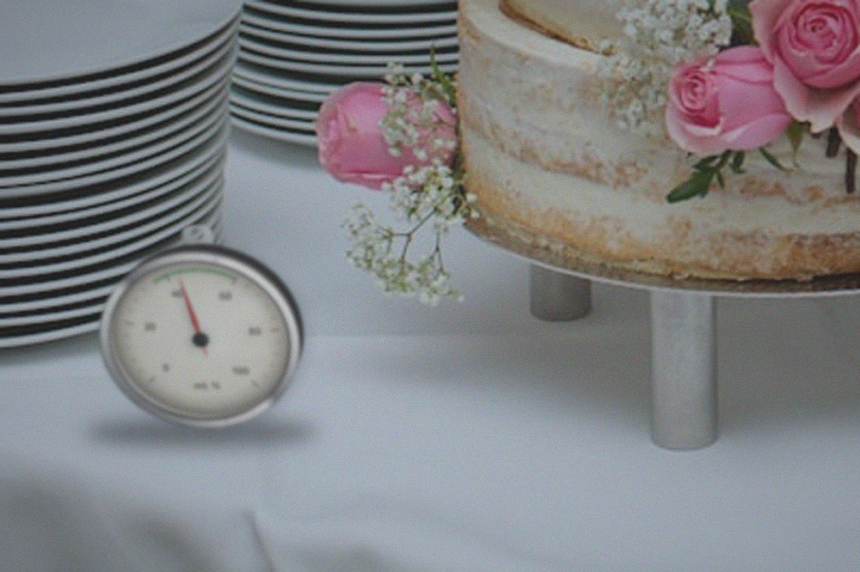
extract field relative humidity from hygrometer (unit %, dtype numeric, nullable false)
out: 44 %
